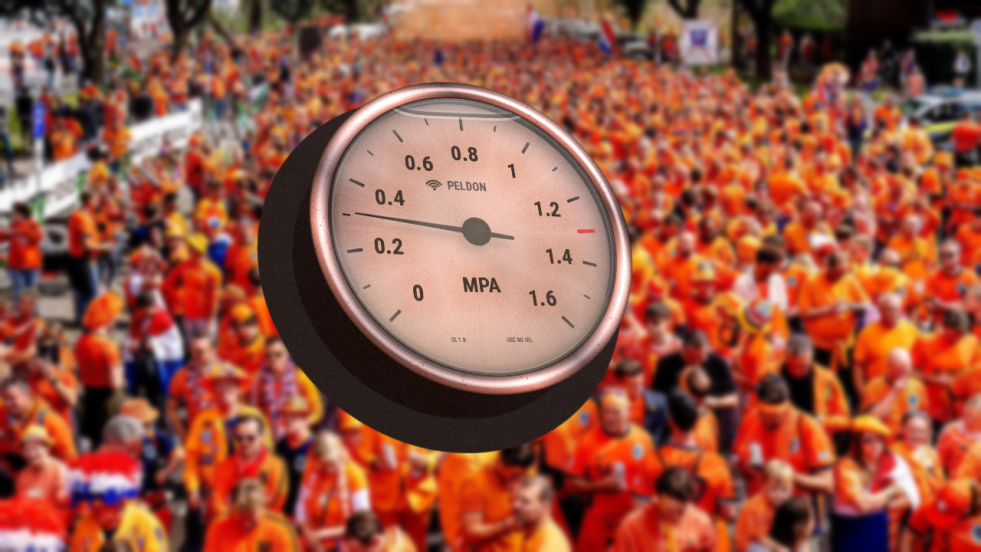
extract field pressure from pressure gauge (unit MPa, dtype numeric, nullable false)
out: 0.3 MPa
